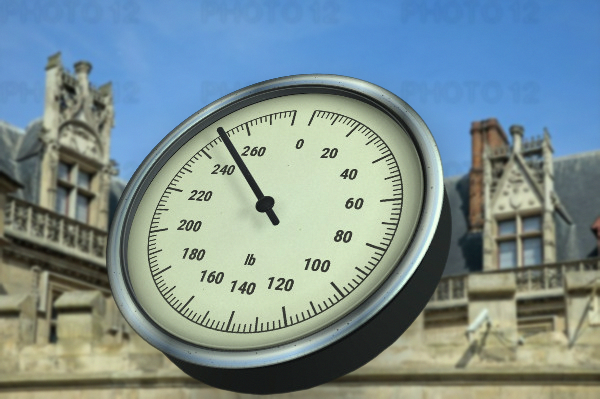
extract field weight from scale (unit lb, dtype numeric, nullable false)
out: 250 lb
